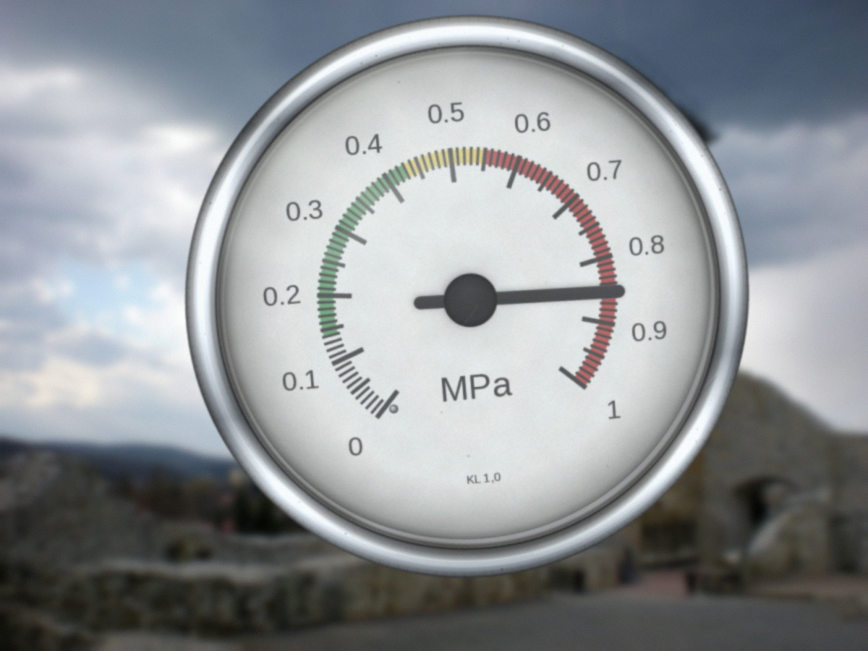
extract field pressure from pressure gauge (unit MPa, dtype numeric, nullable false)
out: 0.85 MPa
